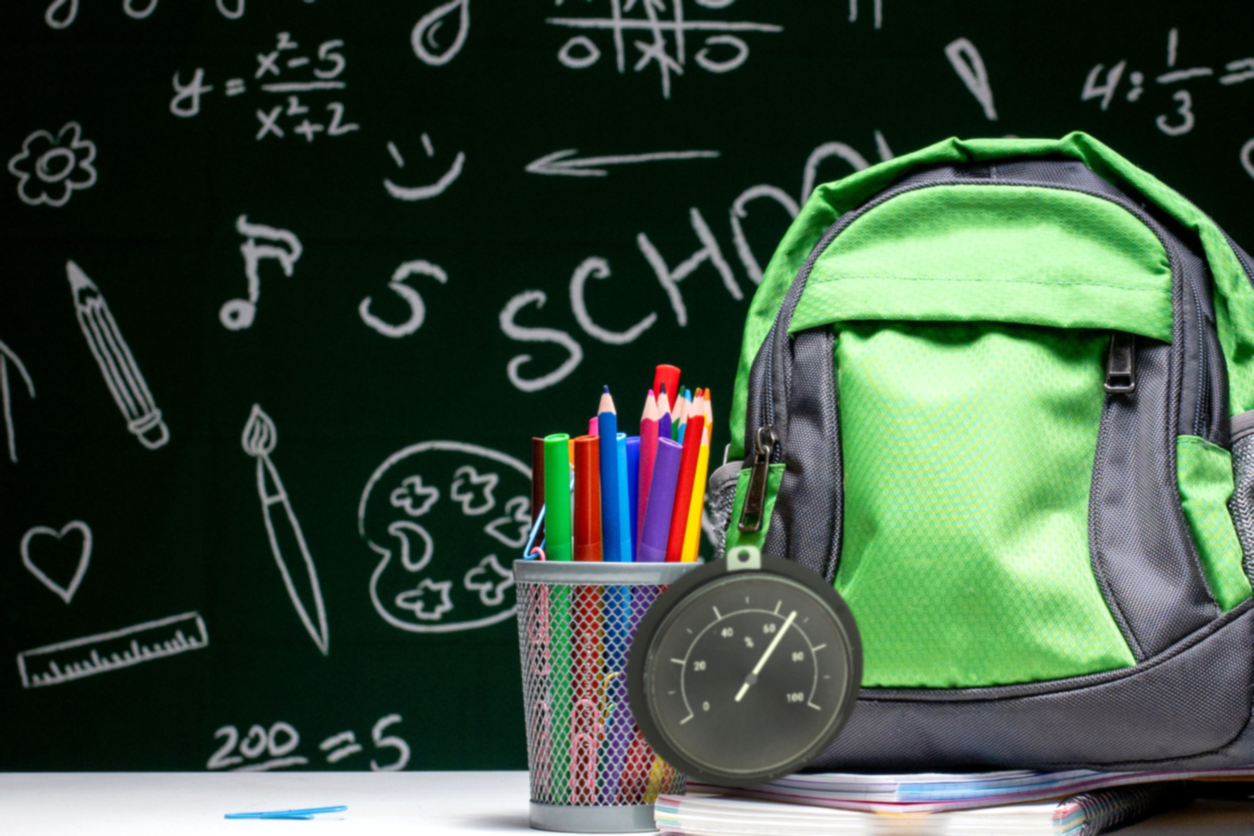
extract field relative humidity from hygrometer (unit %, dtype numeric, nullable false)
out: 65 %
